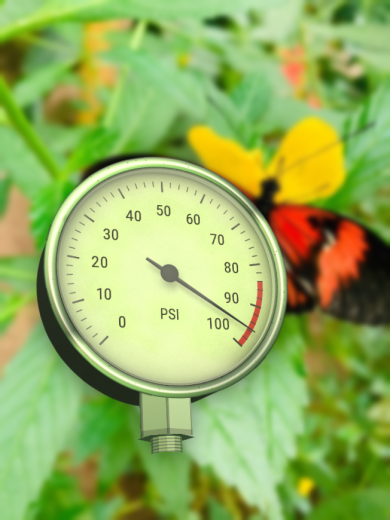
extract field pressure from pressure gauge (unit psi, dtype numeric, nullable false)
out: 96 psi
